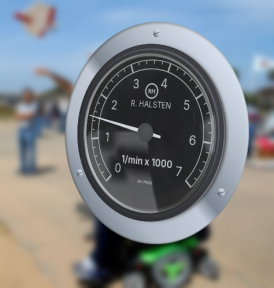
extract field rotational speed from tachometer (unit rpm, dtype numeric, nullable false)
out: 1500 rpm
